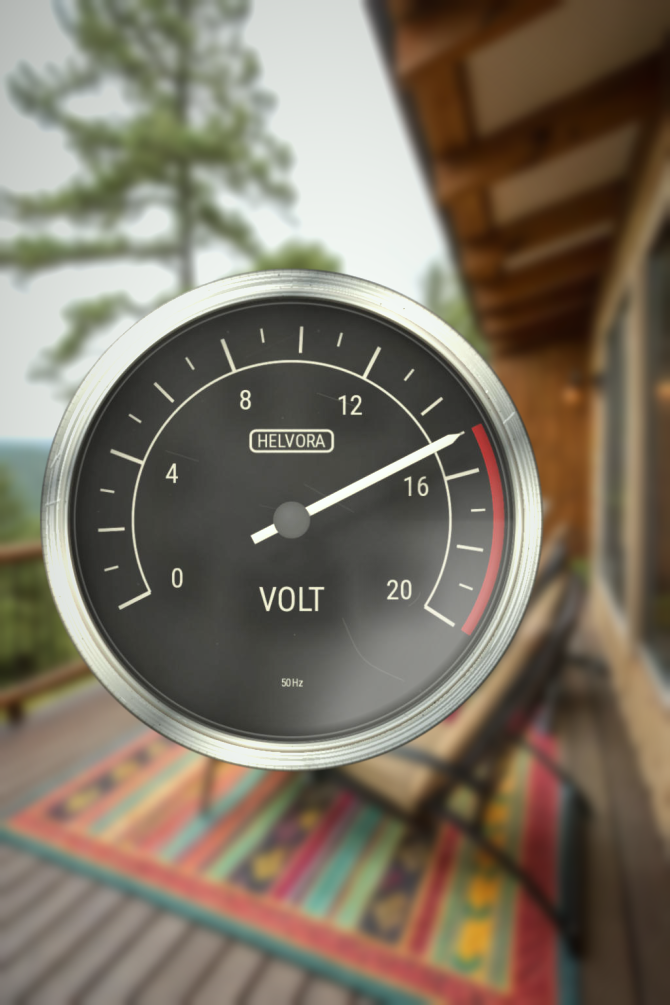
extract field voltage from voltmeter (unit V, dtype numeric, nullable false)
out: 15 V
